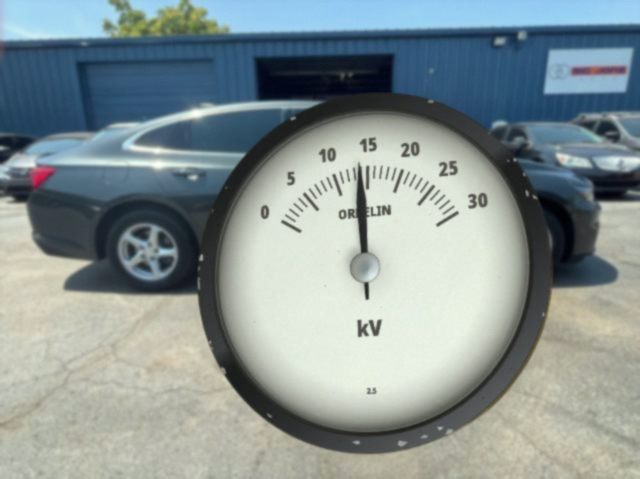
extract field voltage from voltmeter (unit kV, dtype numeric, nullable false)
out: 14 kV
